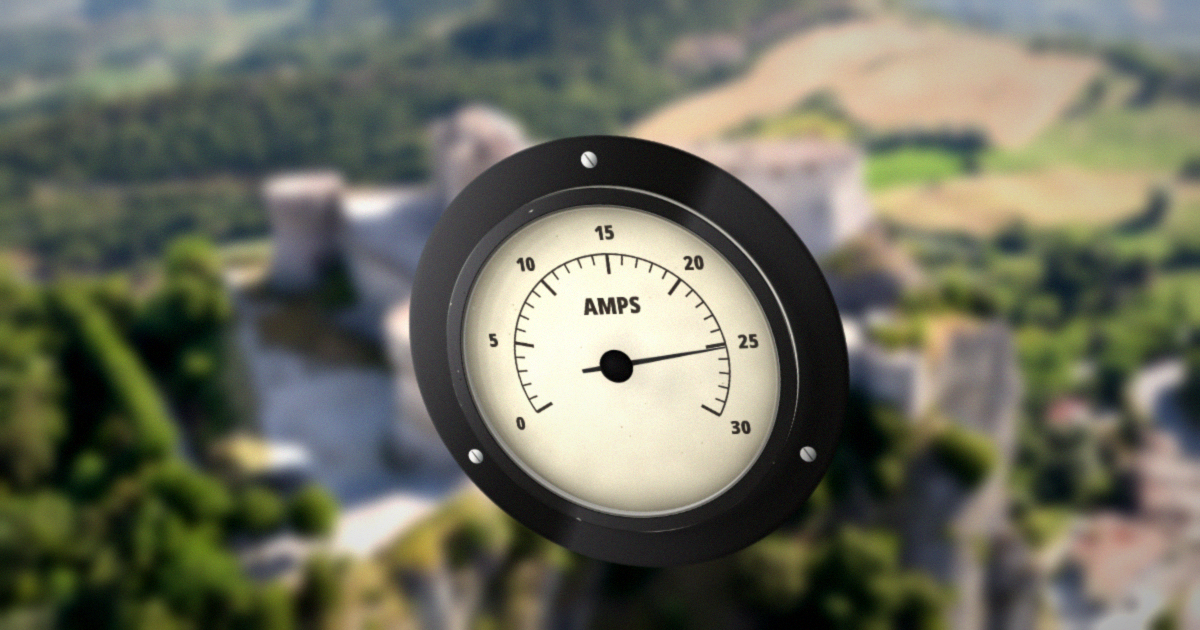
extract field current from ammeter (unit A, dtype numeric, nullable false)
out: 25 A
